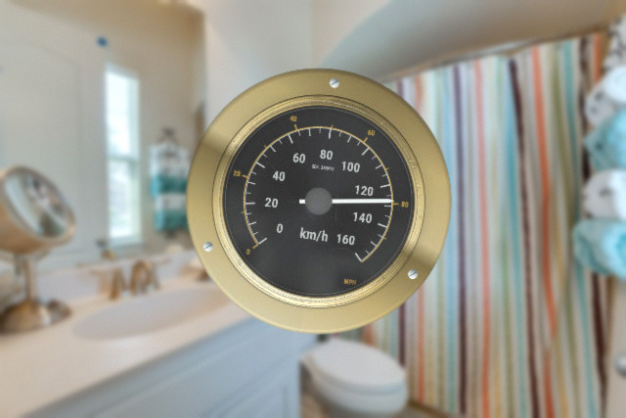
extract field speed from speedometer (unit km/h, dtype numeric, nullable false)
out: 127.5 km/h
